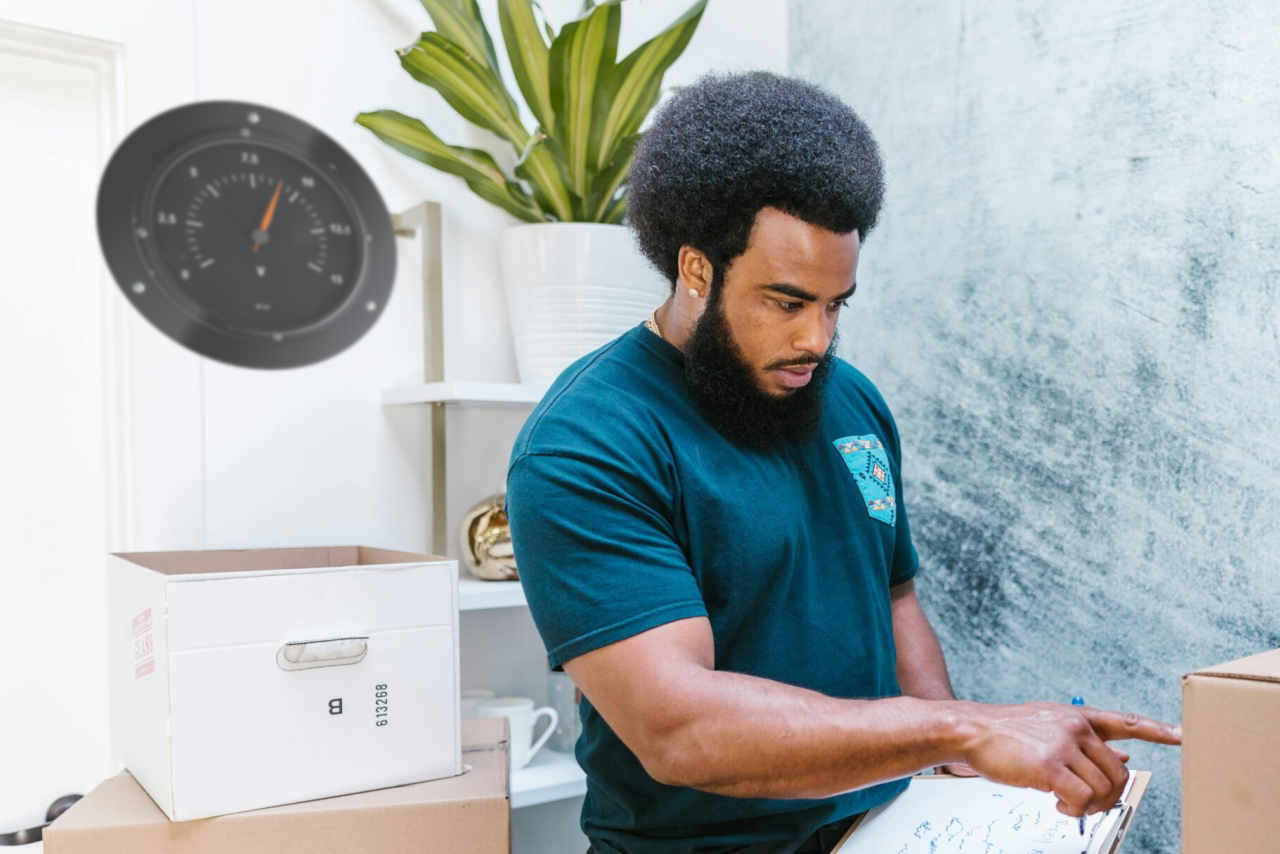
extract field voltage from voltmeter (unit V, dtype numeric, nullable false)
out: 9 V
